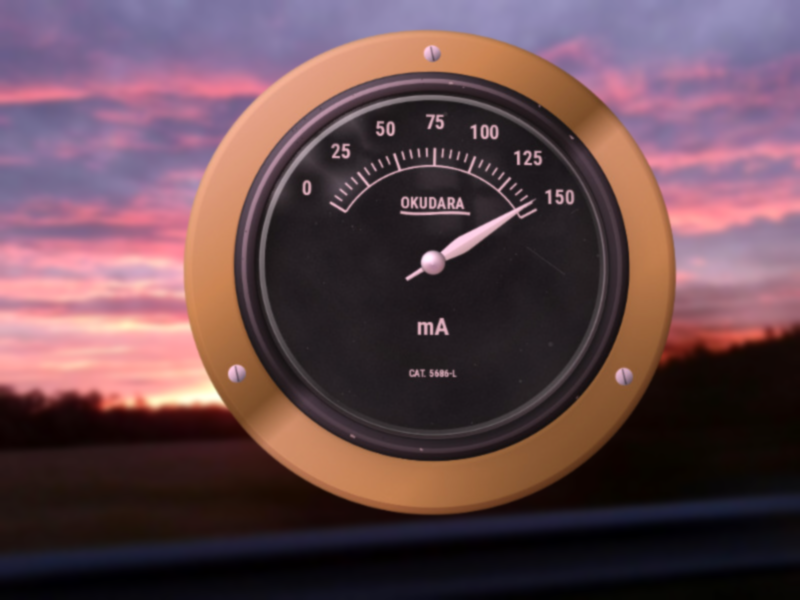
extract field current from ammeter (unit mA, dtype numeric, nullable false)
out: 145 mA
